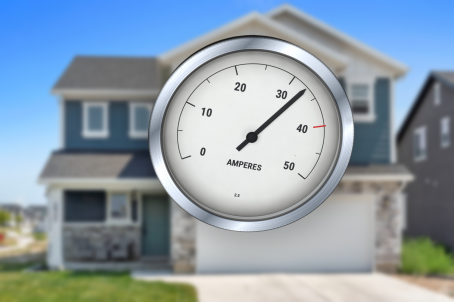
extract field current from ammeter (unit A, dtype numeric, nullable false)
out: 32.5 A
